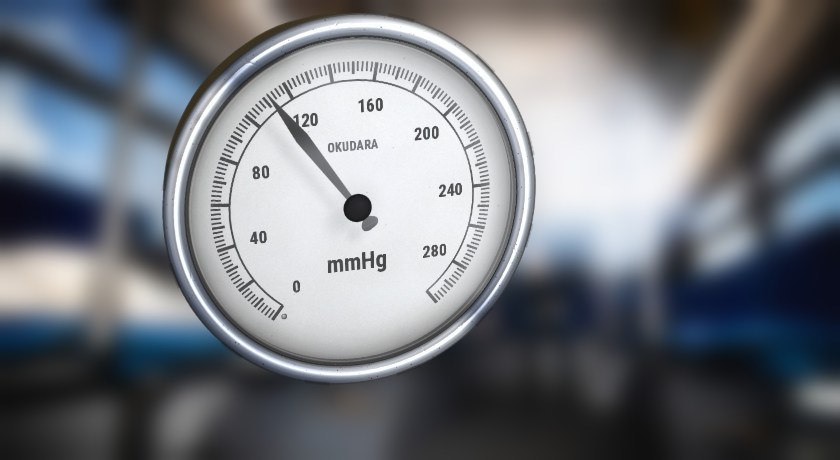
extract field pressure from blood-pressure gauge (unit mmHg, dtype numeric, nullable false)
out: 112 mmHg
